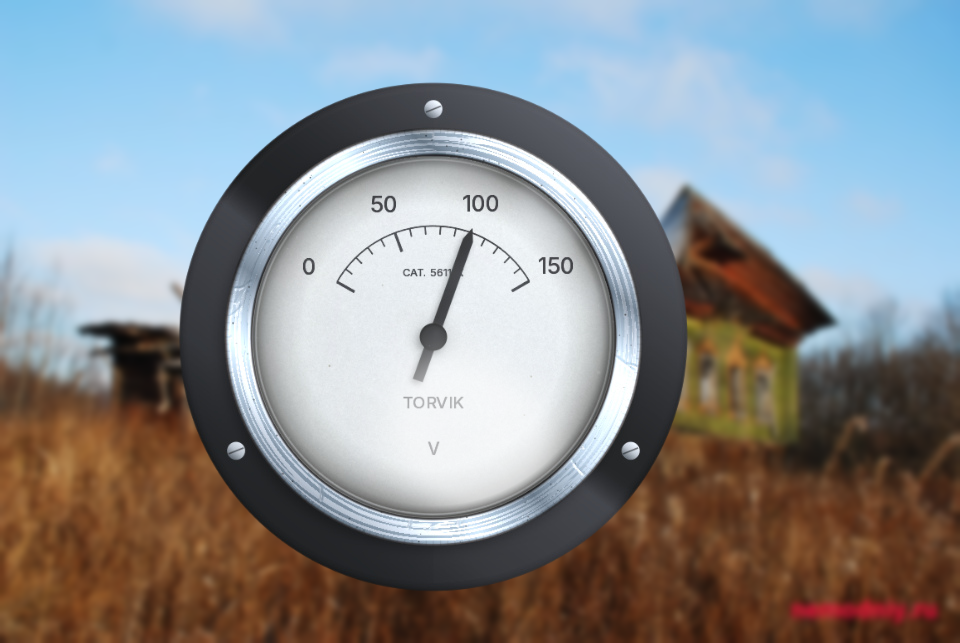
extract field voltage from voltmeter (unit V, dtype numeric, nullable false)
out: 100 V
